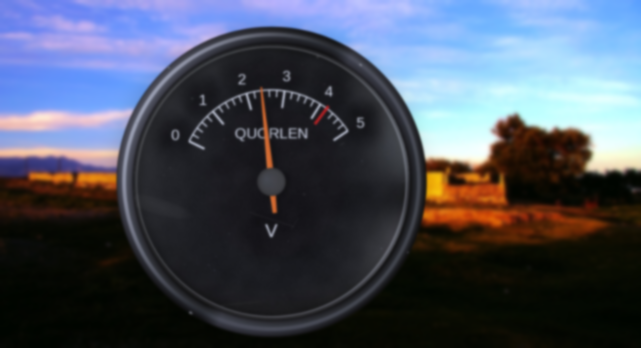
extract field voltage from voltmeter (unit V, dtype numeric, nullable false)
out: 2.4 V
